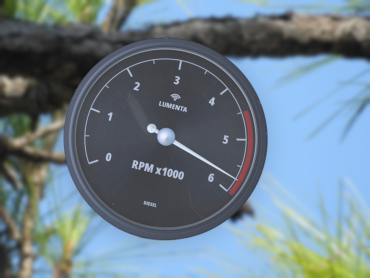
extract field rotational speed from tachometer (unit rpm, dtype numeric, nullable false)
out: 5750 rpm
